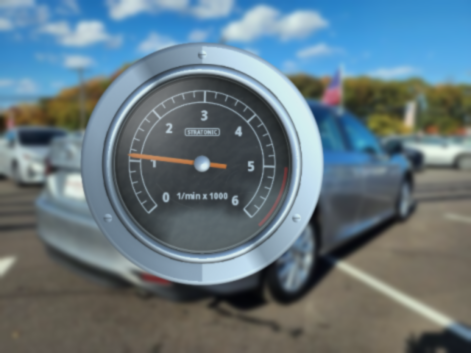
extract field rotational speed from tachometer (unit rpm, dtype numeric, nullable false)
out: 1100 rpm
